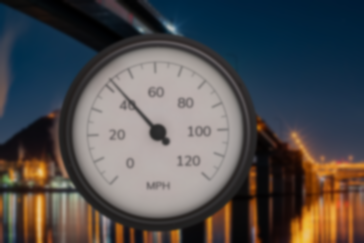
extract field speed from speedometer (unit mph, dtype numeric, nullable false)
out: 42.5 mph
